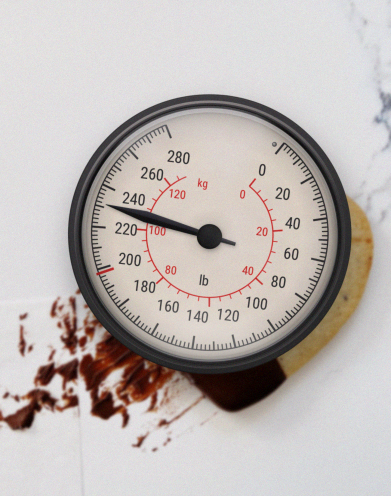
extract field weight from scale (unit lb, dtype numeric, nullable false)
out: 232 lb
